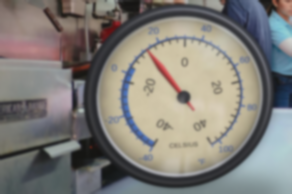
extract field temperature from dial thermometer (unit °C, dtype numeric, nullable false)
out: -10 °C
